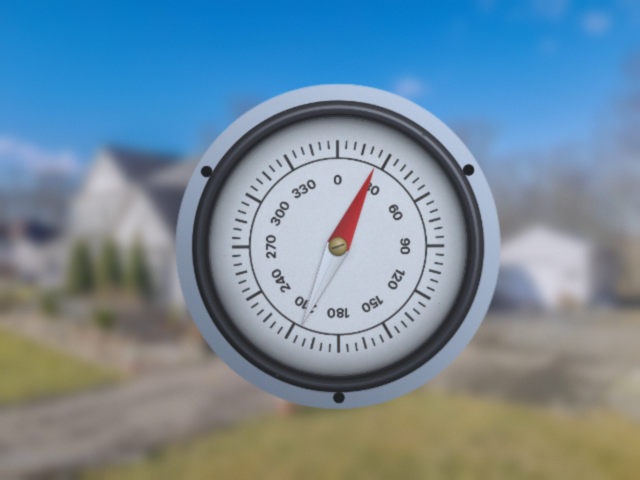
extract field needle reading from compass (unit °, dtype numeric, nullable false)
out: 25 °
